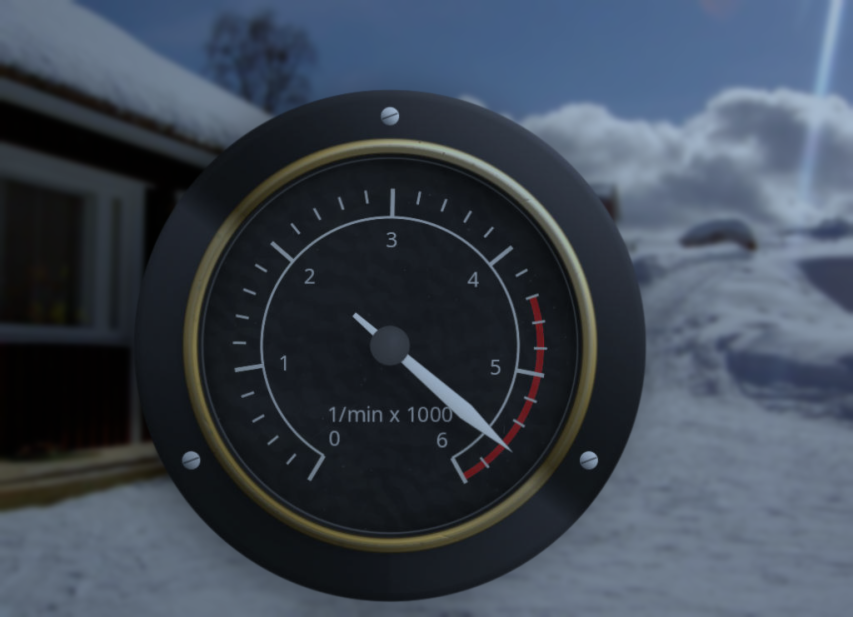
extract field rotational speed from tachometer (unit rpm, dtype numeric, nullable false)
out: 5600 rpm
